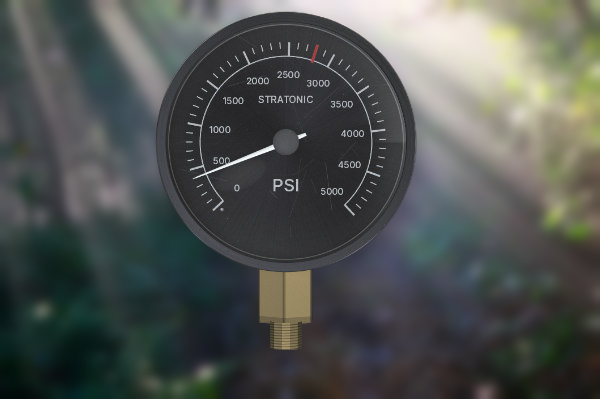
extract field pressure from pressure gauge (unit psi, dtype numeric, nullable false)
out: 400 psi
